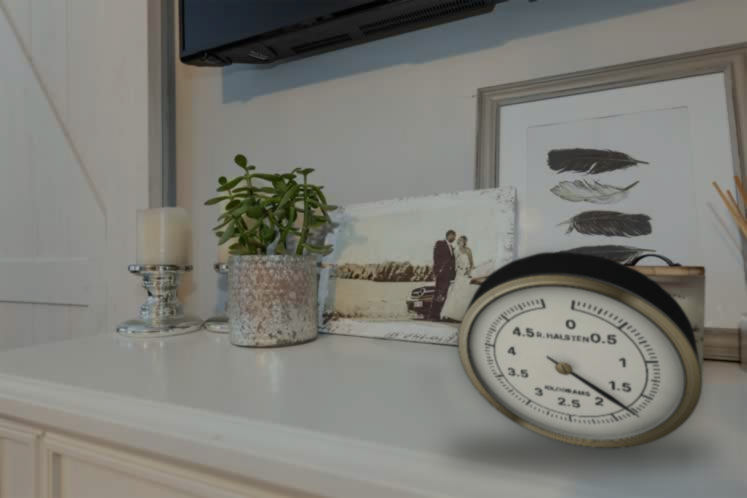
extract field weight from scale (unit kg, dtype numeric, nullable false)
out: 1.75 kg
